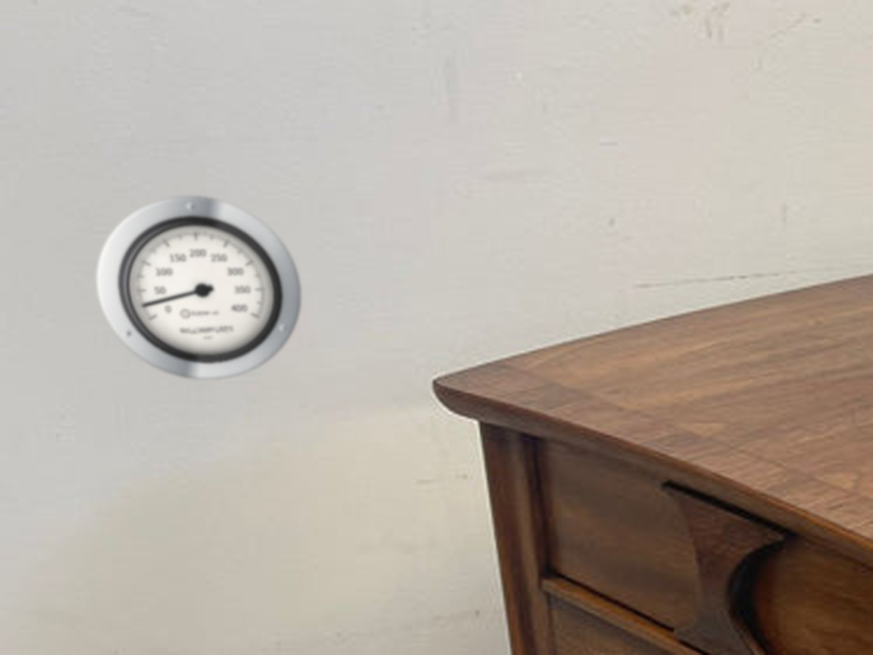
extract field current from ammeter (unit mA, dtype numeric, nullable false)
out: 25 mA
